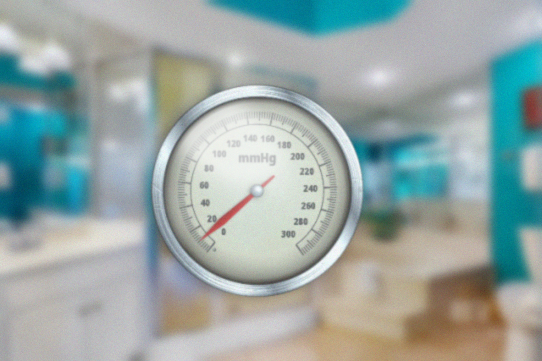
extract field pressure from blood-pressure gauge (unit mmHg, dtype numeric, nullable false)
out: 10 mmHg
